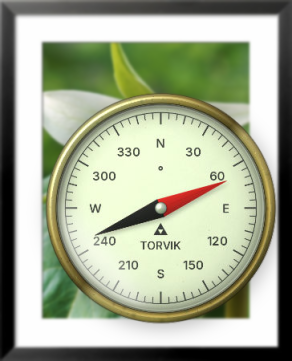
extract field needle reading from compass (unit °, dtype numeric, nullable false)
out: 67.5 °
